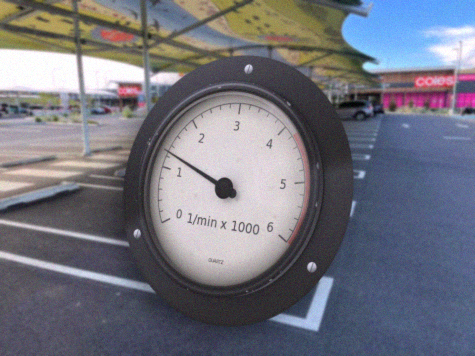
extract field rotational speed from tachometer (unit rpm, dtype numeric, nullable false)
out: 1300 rpm
